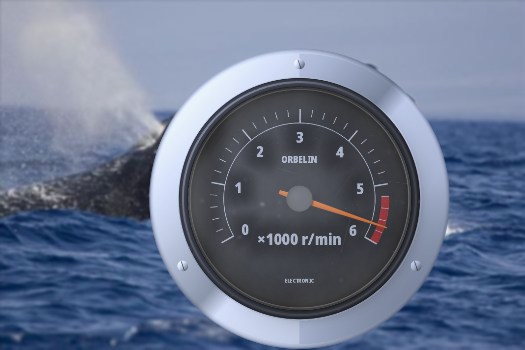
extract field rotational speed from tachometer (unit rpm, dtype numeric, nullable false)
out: 5700 rpm
